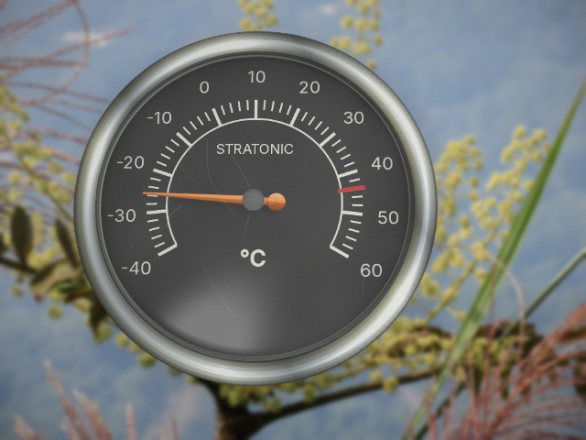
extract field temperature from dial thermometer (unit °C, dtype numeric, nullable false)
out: -26 °C
